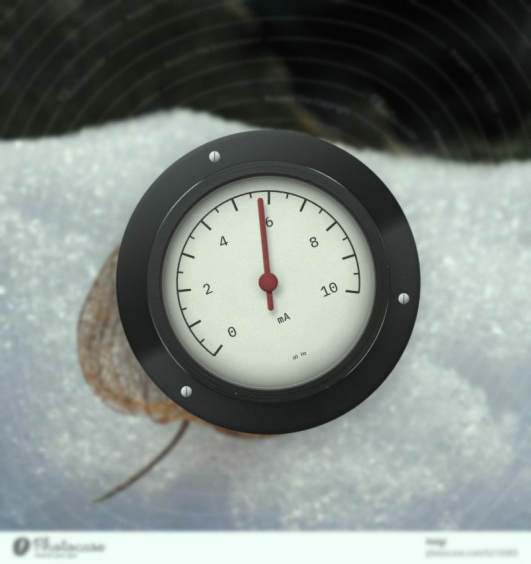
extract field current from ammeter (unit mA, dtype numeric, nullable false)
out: 5.75 mA
